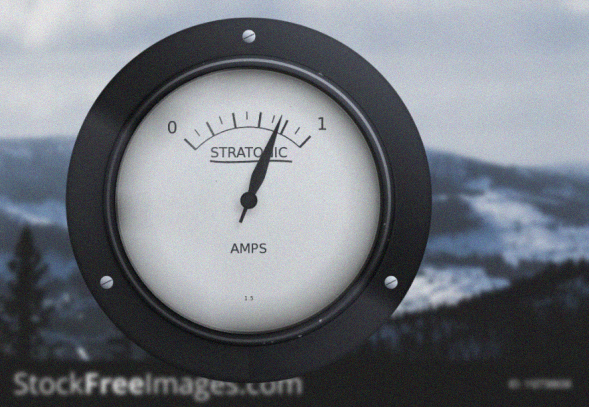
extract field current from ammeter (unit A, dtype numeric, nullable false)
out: 0.75 A
